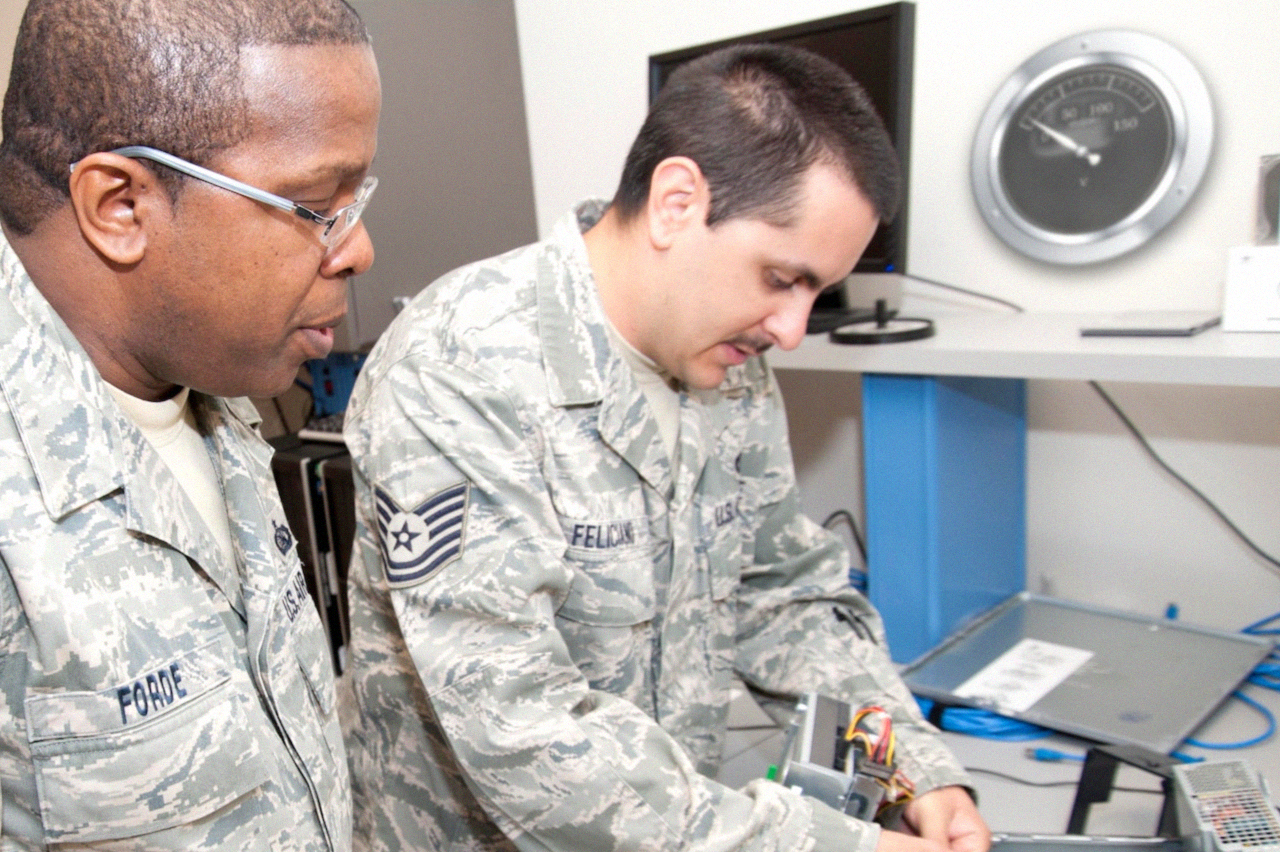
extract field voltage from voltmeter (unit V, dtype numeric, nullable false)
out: 10 V
